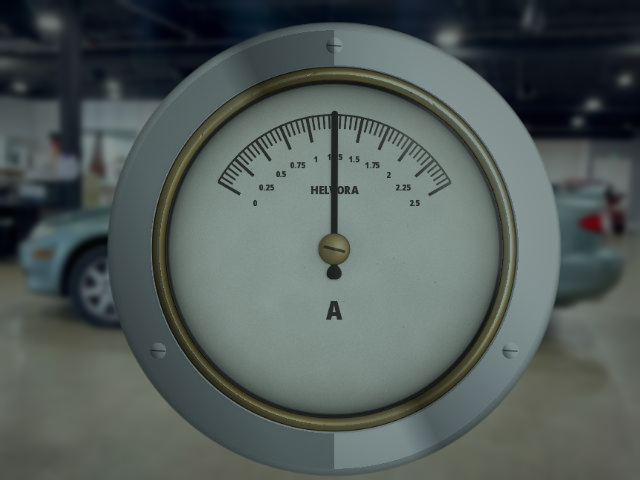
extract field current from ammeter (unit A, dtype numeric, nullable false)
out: 1.25 A
